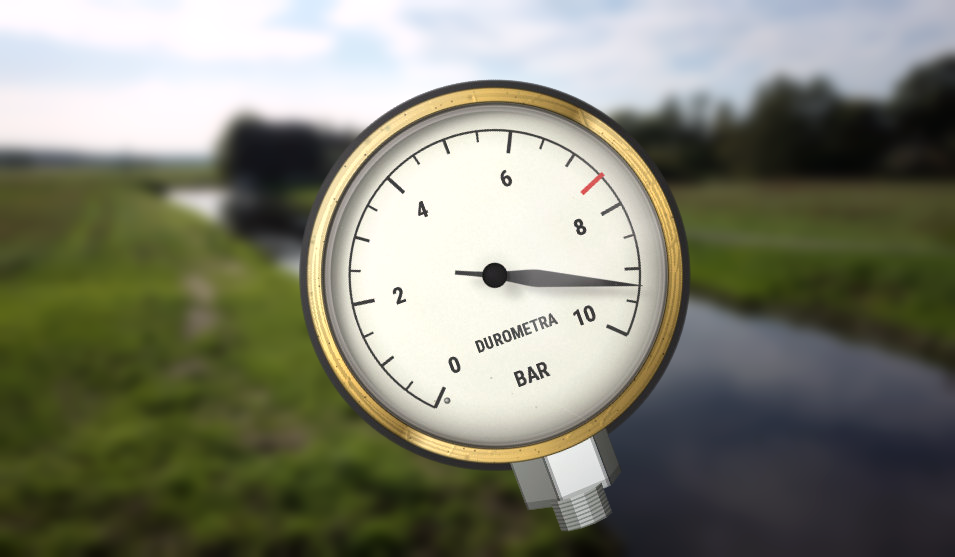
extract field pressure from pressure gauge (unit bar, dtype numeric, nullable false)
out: 9.25 bar
